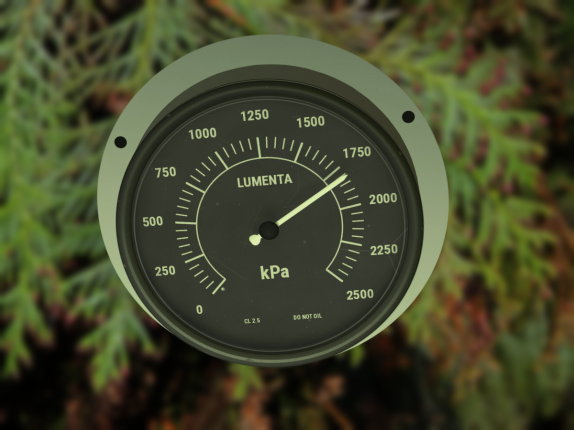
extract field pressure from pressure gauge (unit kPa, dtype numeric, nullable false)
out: 1800 kPa
